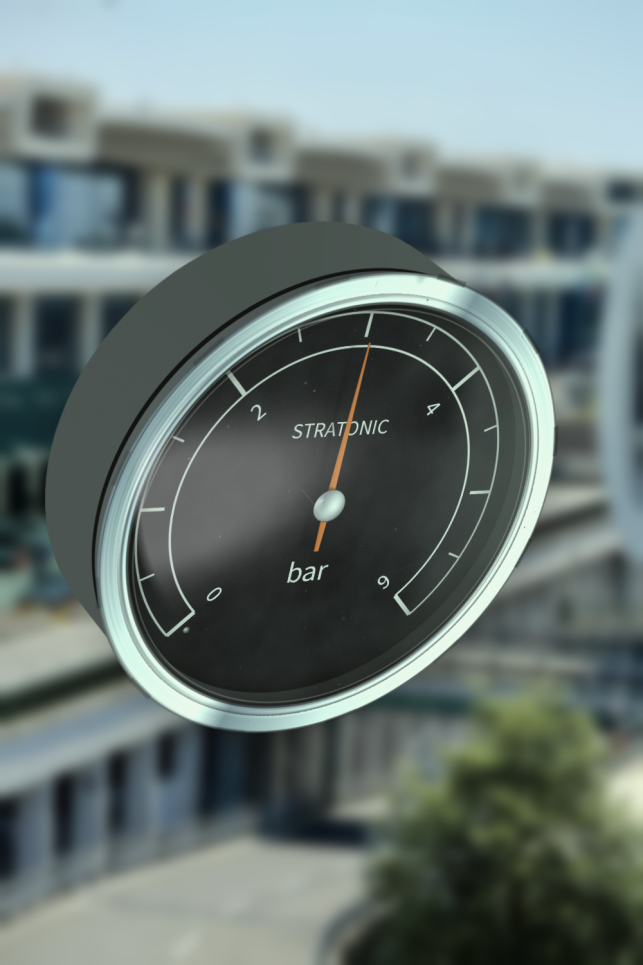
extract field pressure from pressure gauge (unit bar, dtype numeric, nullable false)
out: 3 bar
